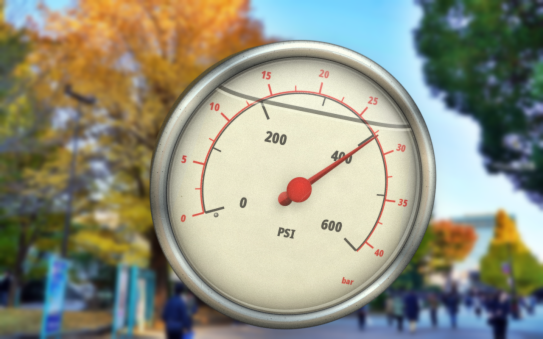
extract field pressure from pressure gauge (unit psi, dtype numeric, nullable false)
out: 400 psi
